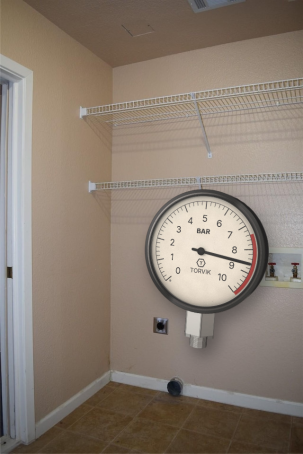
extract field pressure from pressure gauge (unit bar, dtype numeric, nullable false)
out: 8.6 bar
